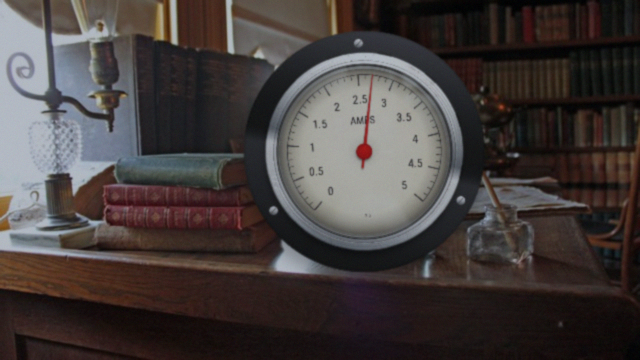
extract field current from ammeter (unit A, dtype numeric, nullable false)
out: 2.7 A
